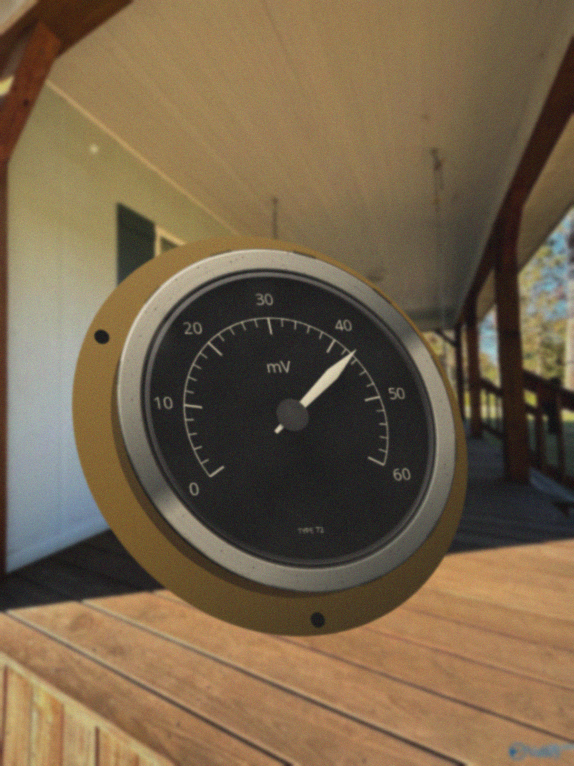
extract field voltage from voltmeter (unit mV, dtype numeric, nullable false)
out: 43 mV
